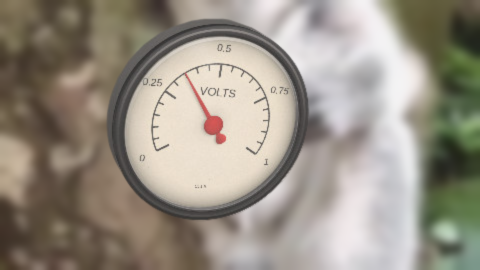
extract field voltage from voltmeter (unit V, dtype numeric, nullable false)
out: 0.35 V
